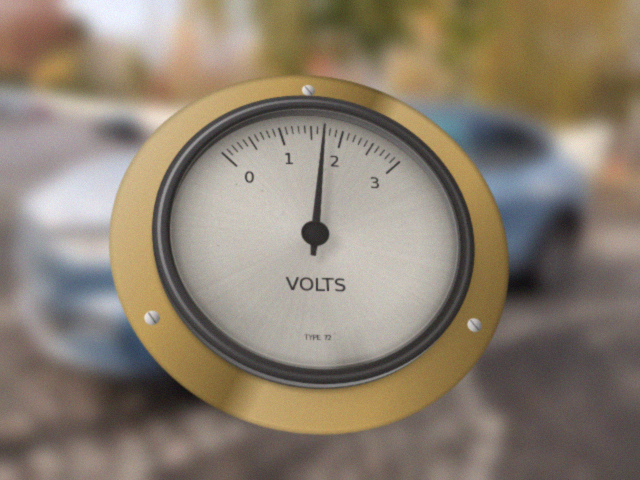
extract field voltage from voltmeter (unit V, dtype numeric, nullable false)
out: 1.7 V
